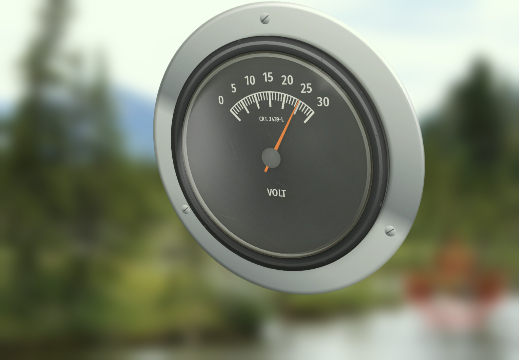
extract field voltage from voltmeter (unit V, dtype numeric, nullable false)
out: 25 V
